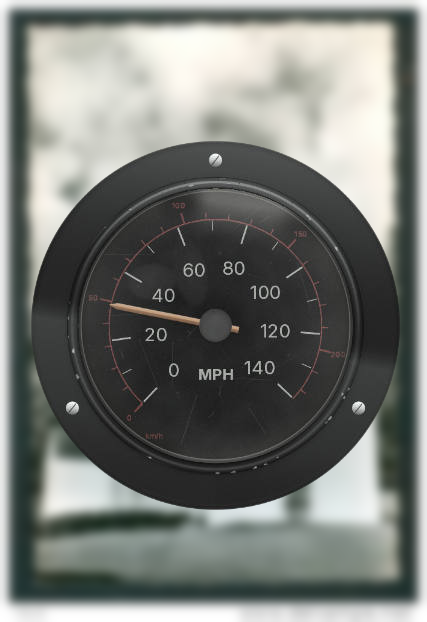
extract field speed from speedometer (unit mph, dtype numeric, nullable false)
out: 30 mph
